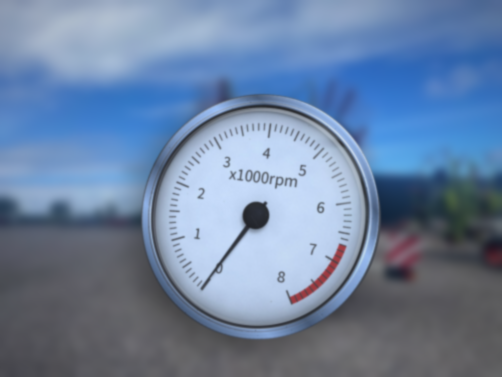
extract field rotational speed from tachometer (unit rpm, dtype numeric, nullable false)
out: 0 rpm
